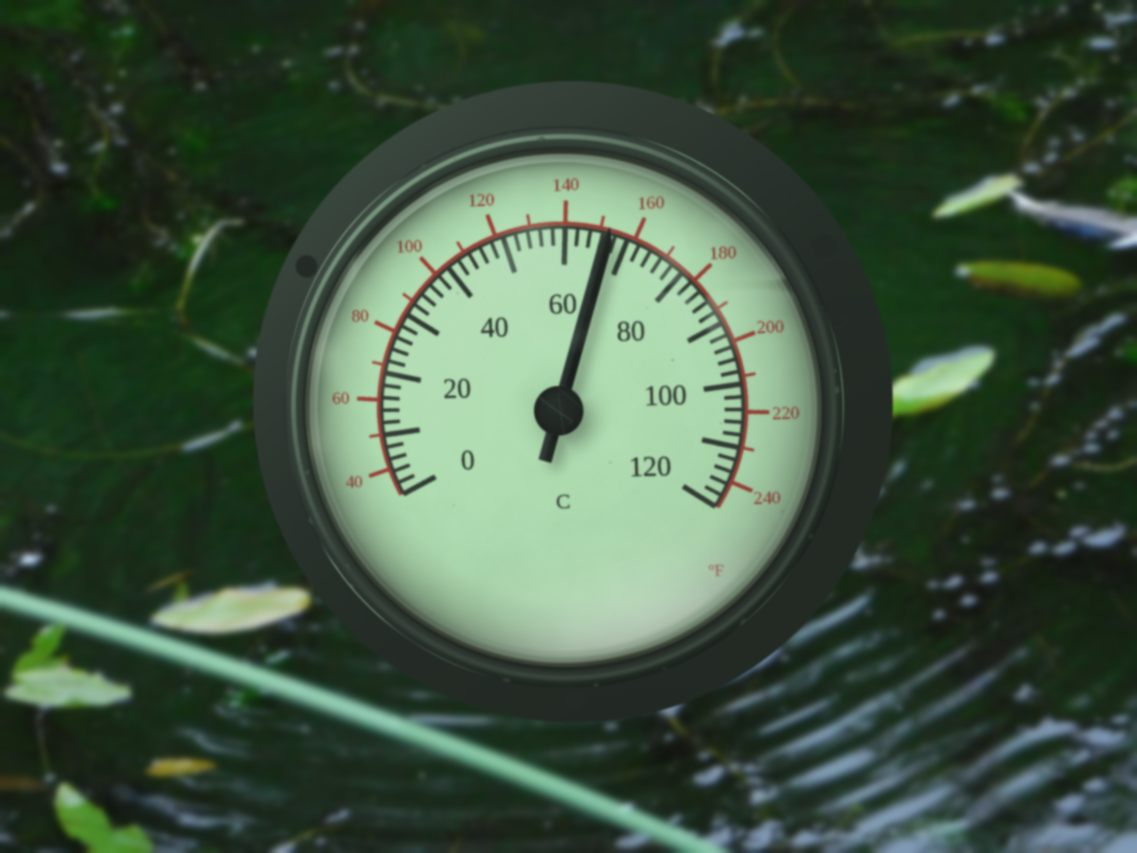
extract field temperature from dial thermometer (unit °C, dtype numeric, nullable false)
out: 67 °C
